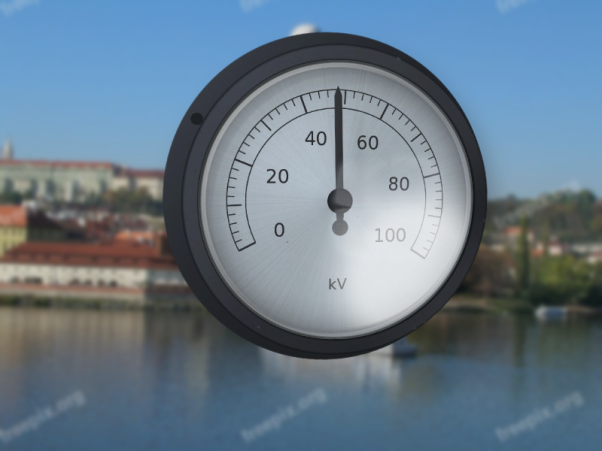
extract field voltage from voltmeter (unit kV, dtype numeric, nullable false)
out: 48 kV
